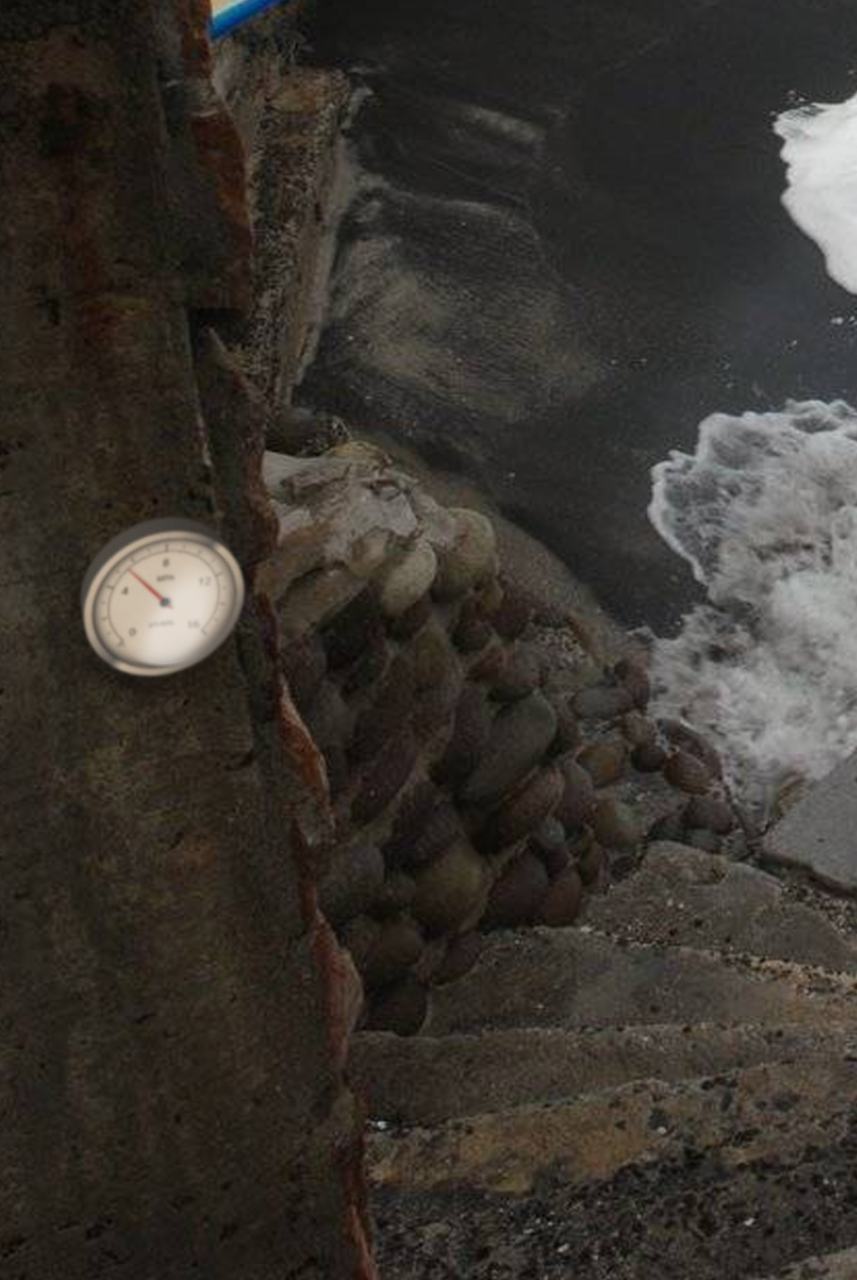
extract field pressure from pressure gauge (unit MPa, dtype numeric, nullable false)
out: 5.5 MPa
